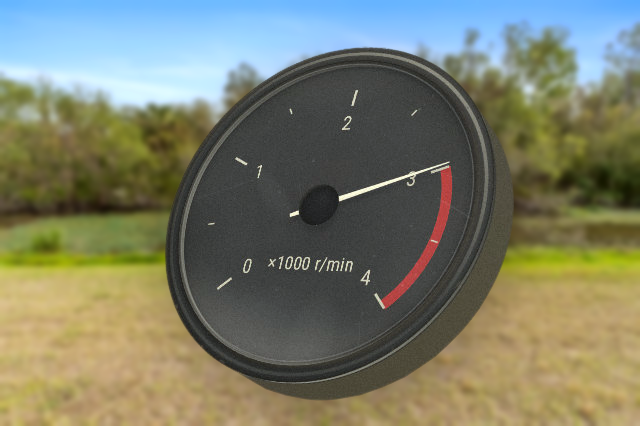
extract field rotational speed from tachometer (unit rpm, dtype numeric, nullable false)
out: 3000 rpm
